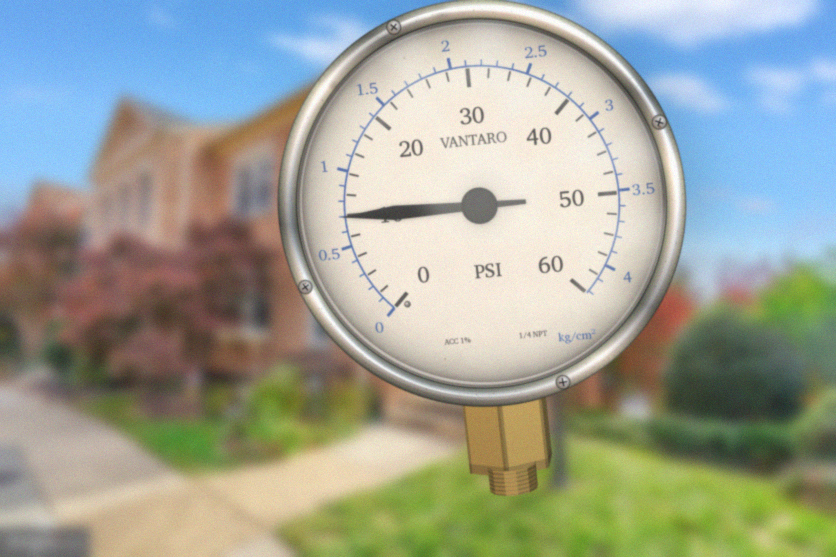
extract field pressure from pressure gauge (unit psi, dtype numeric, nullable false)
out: 10 psi
